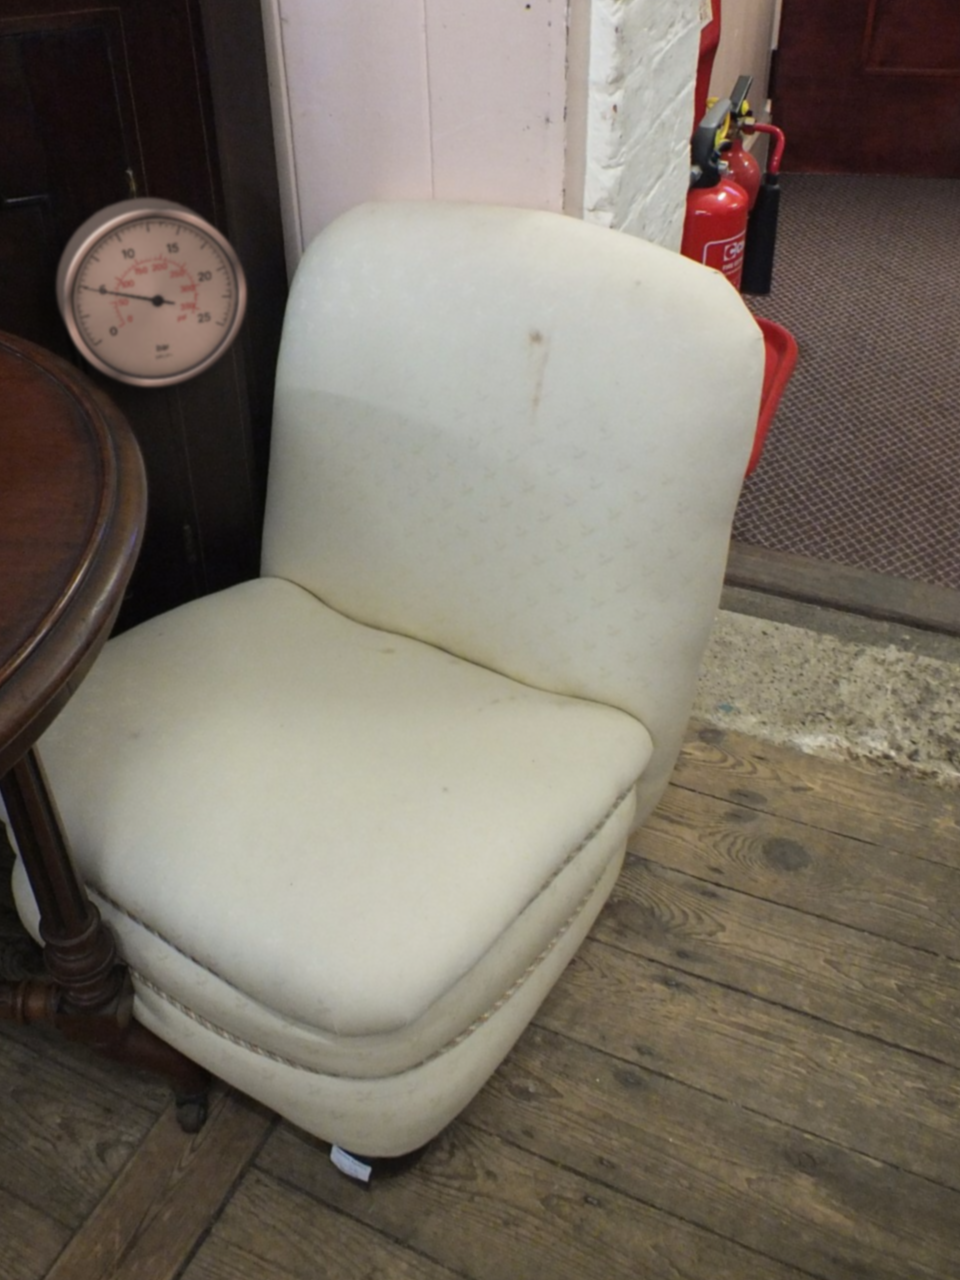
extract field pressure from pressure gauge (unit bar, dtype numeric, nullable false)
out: 5 bar
